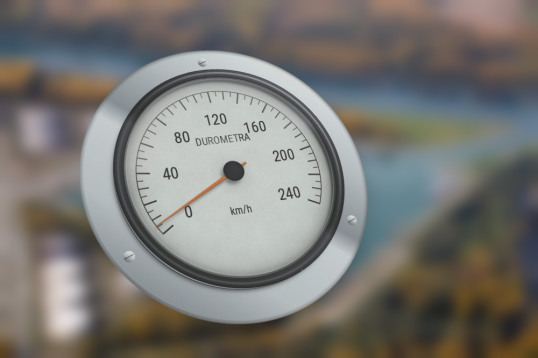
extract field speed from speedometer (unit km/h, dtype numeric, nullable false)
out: 5 km/h
